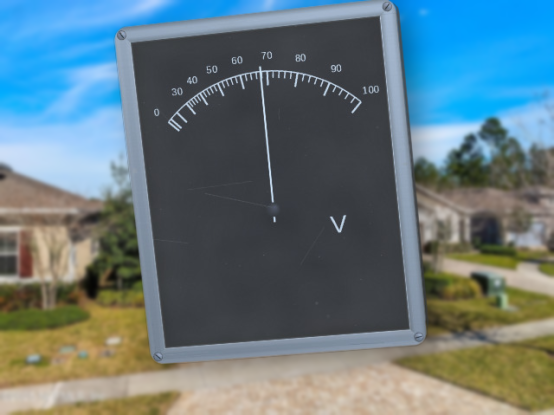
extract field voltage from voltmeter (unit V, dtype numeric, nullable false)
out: 68 V
